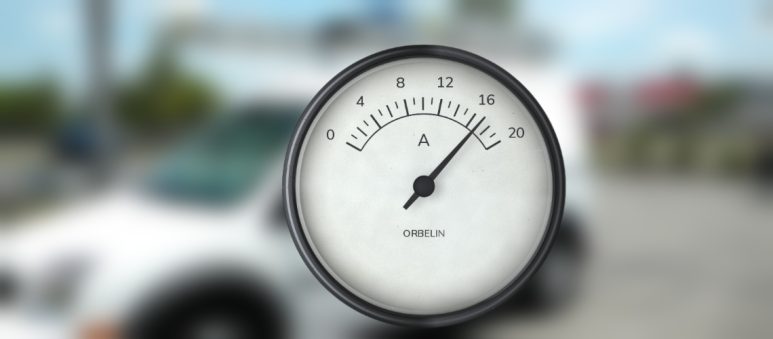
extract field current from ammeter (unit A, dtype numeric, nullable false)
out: 17 A
